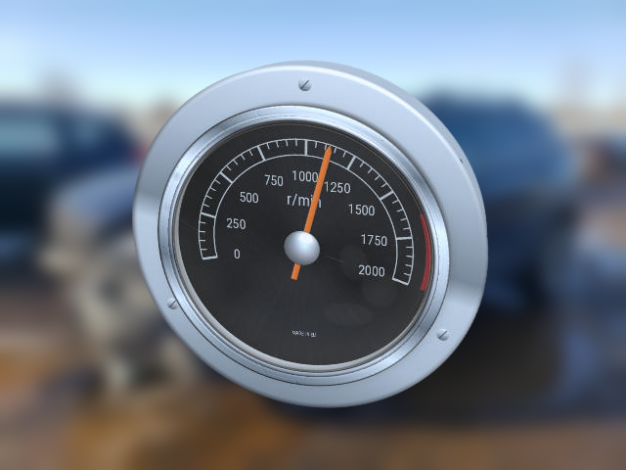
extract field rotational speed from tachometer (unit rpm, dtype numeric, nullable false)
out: 1125 rpm
